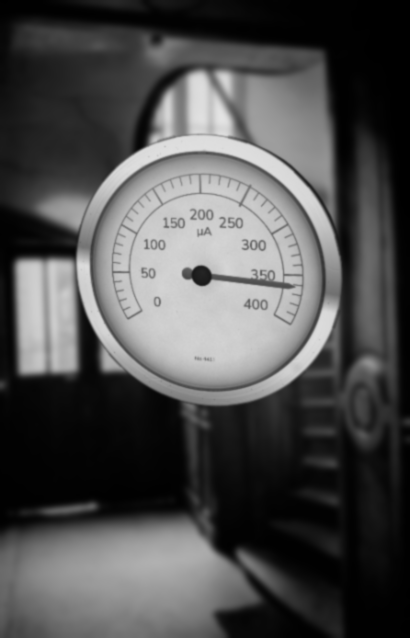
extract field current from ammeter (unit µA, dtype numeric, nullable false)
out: 360 µA
